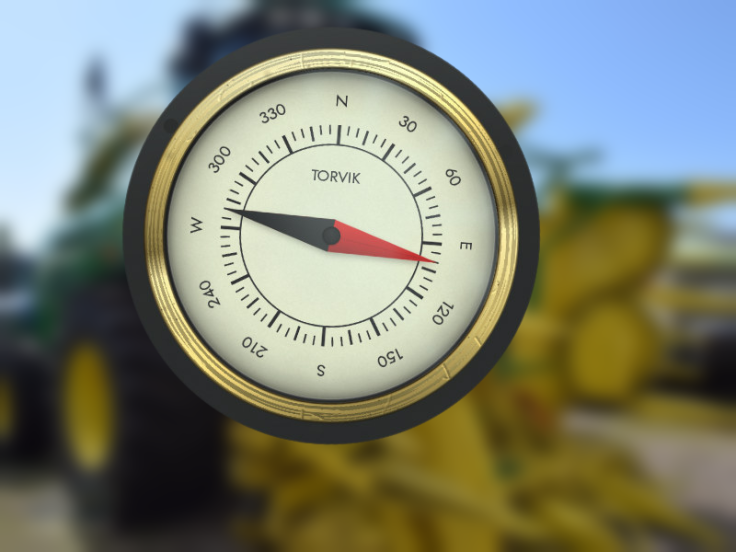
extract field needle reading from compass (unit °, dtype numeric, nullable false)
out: 100 °
